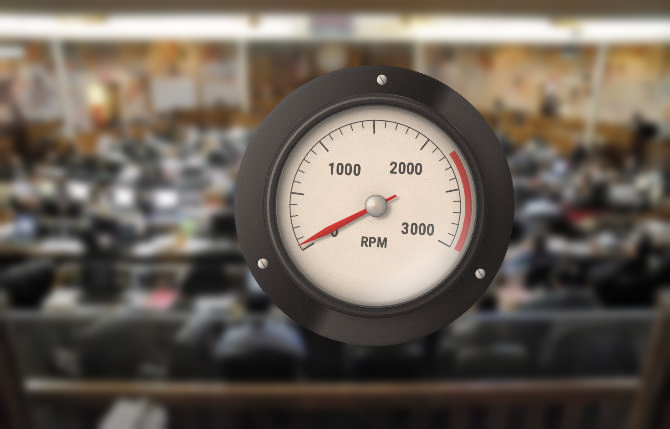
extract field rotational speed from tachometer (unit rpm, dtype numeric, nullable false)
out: 50 rpm
